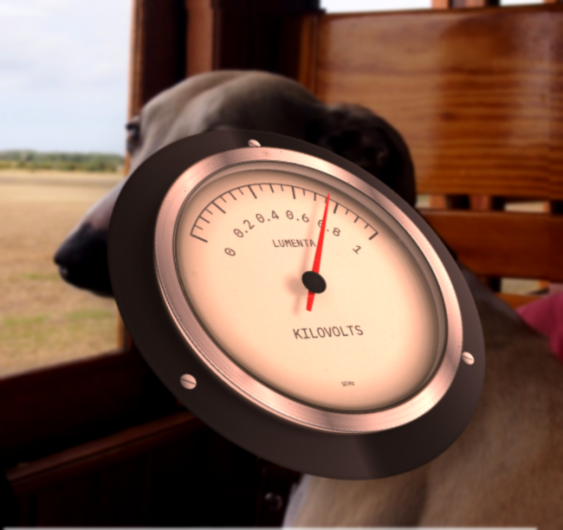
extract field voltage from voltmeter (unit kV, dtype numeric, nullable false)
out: 0.75 kV
